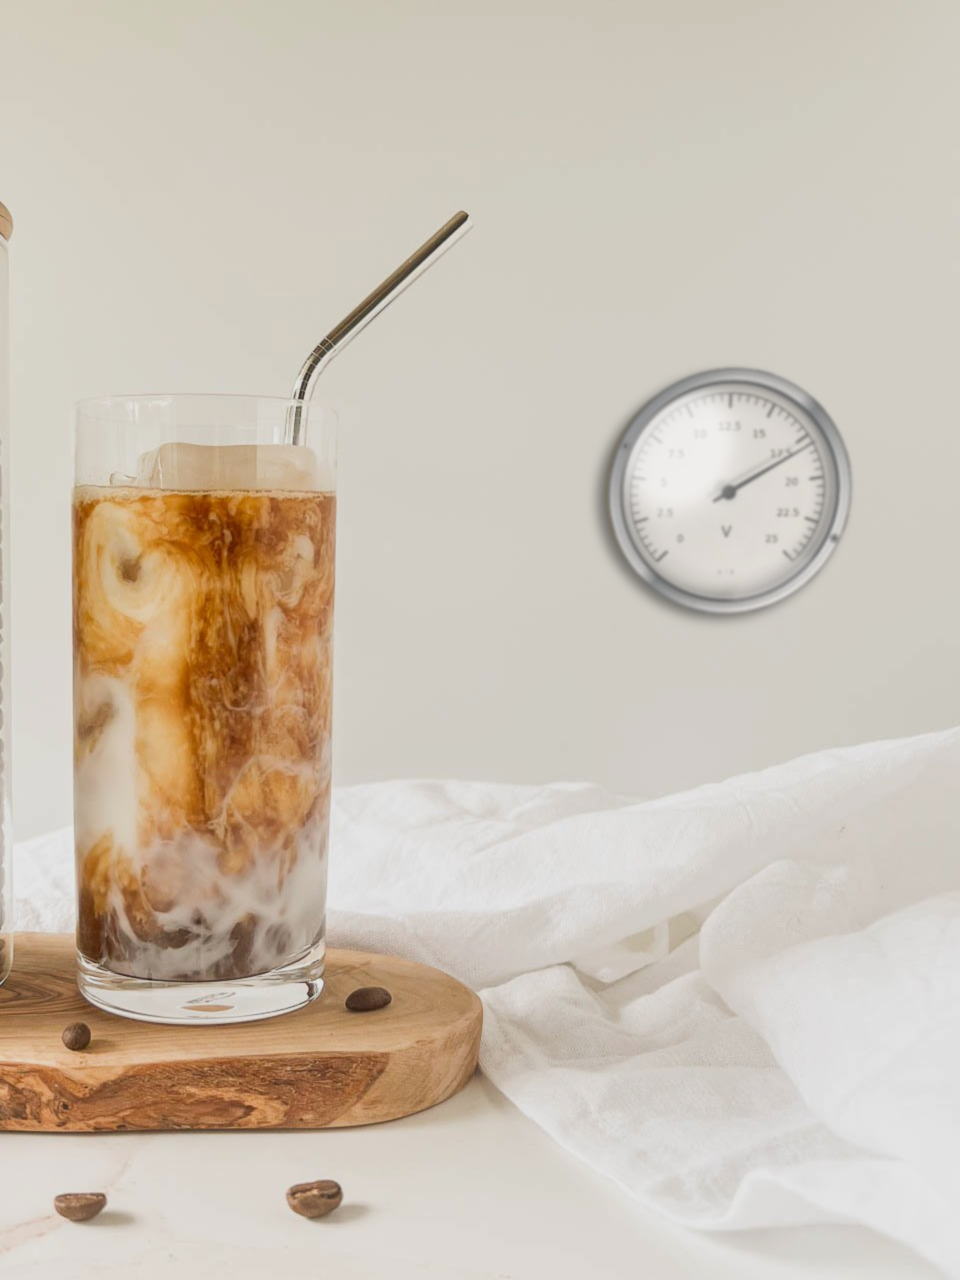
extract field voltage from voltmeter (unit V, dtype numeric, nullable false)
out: 18 V
